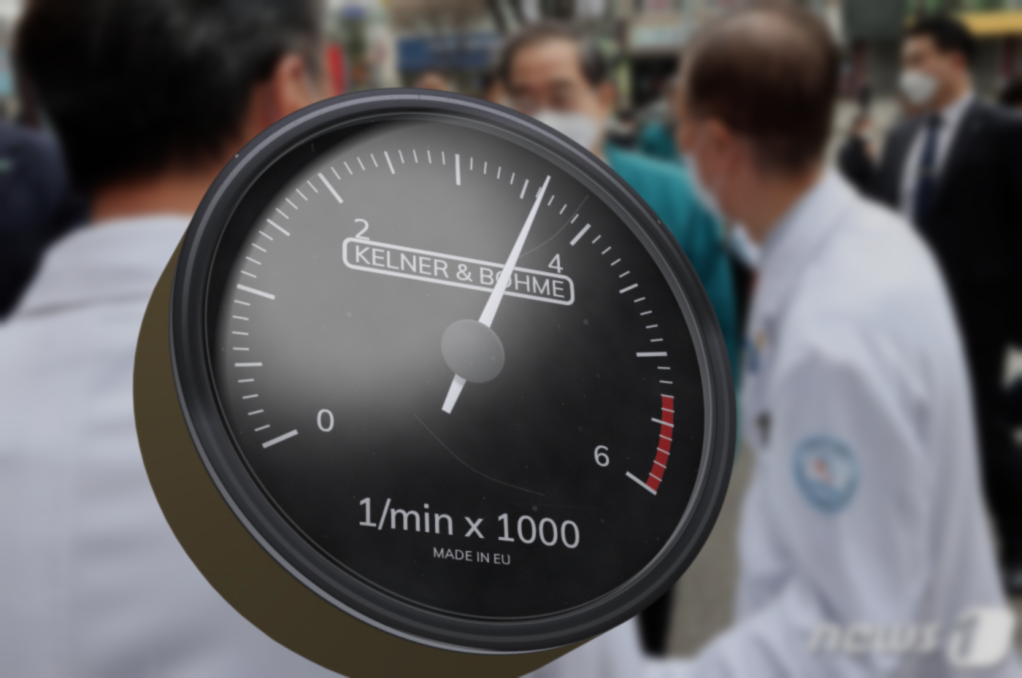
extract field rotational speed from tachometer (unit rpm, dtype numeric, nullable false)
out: 3600 rpm
